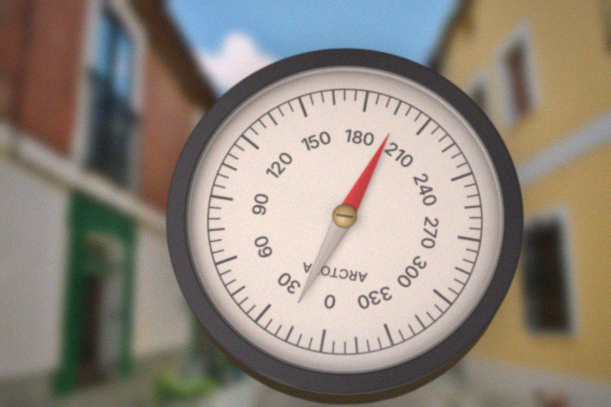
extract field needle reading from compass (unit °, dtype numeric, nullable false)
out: 197.5 °
